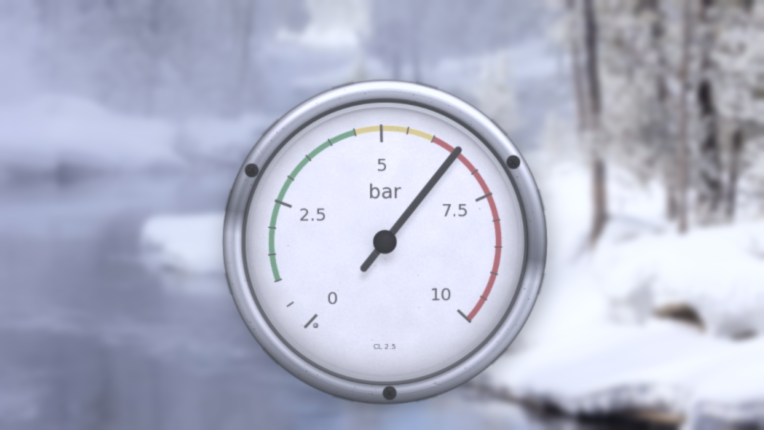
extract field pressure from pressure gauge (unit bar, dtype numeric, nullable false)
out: 6.5 bar
